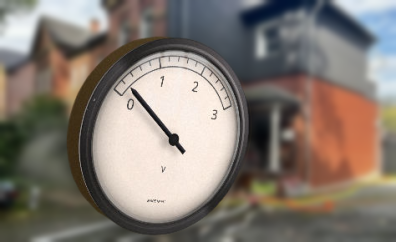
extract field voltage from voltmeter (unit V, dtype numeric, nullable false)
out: 0.2 V
